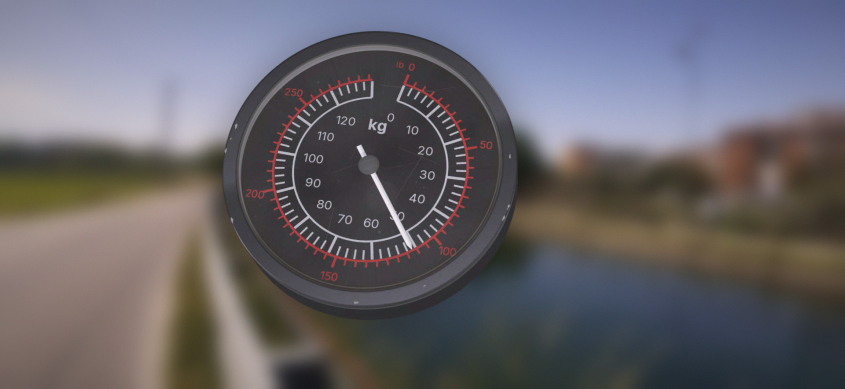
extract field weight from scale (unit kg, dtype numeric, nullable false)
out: 51 kg
